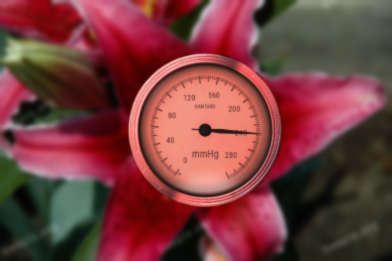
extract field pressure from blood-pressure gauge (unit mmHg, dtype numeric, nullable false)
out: 240 mmHg
